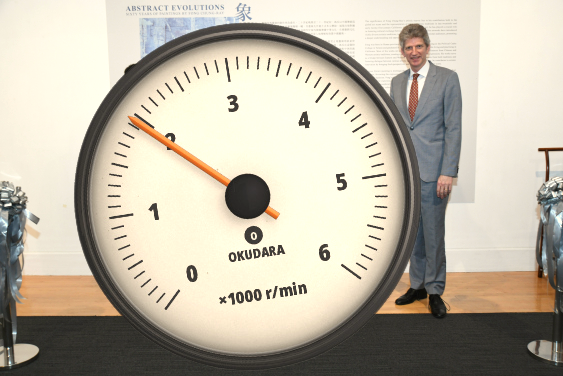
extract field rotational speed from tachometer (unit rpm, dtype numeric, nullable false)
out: 1950 rpm
